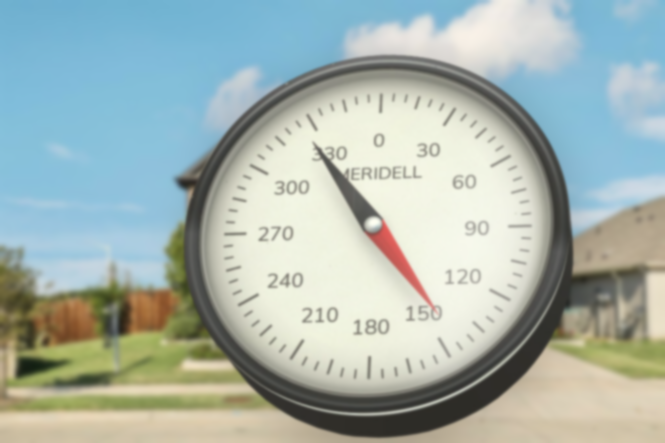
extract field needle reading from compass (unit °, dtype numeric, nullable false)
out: 145 °
